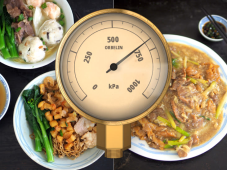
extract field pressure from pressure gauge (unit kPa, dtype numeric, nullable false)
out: 700 kPa
